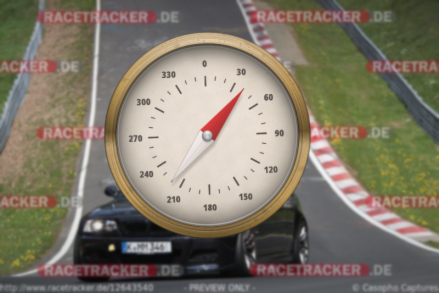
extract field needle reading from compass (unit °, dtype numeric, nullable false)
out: 40 °
